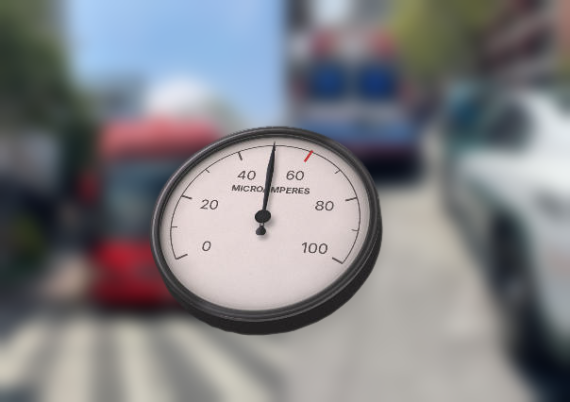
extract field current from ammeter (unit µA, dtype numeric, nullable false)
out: 50 µA
